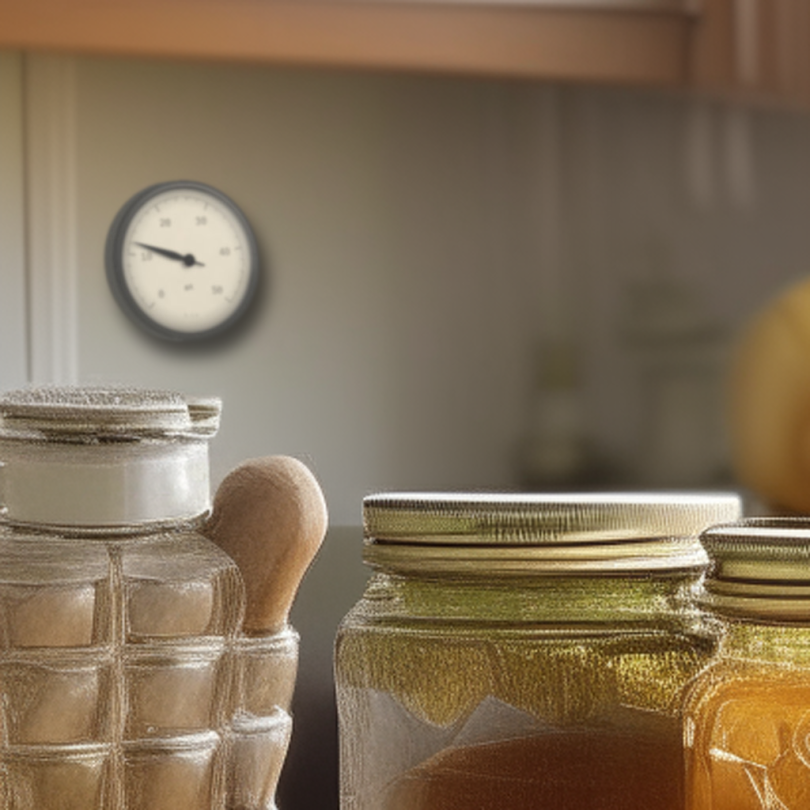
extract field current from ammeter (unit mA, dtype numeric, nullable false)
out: 12 mA
